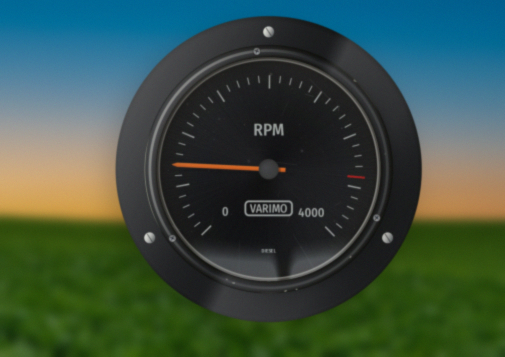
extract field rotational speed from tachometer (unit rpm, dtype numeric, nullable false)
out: 700 rpm
